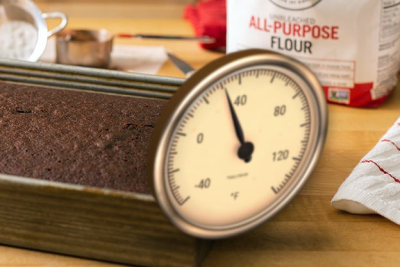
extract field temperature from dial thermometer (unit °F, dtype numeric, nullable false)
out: 30 °F
